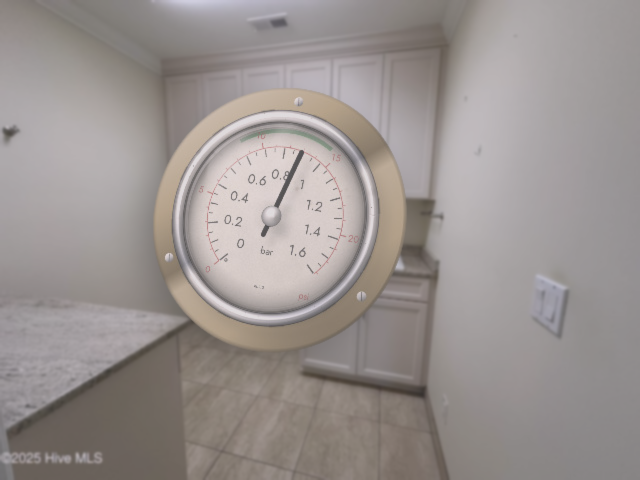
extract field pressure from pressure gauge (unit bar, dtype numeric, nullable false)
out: 0.9 bar
